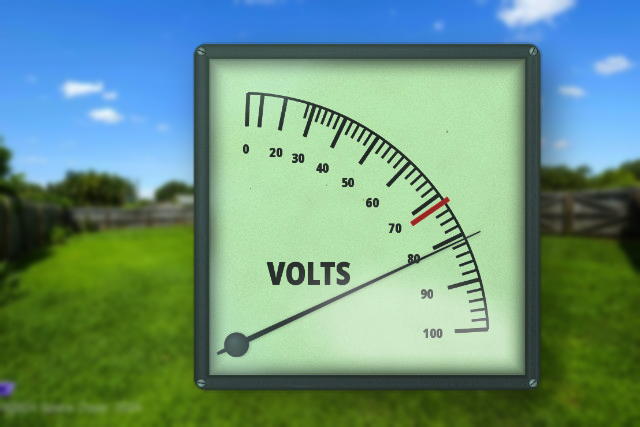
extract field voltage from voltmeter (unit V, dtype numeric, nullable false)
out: 81 V
